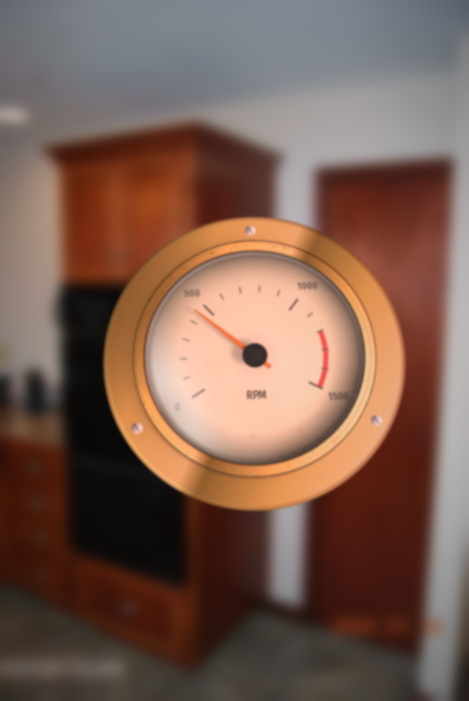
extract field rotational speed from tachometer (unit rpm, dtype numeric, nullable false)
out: 450 rpm
